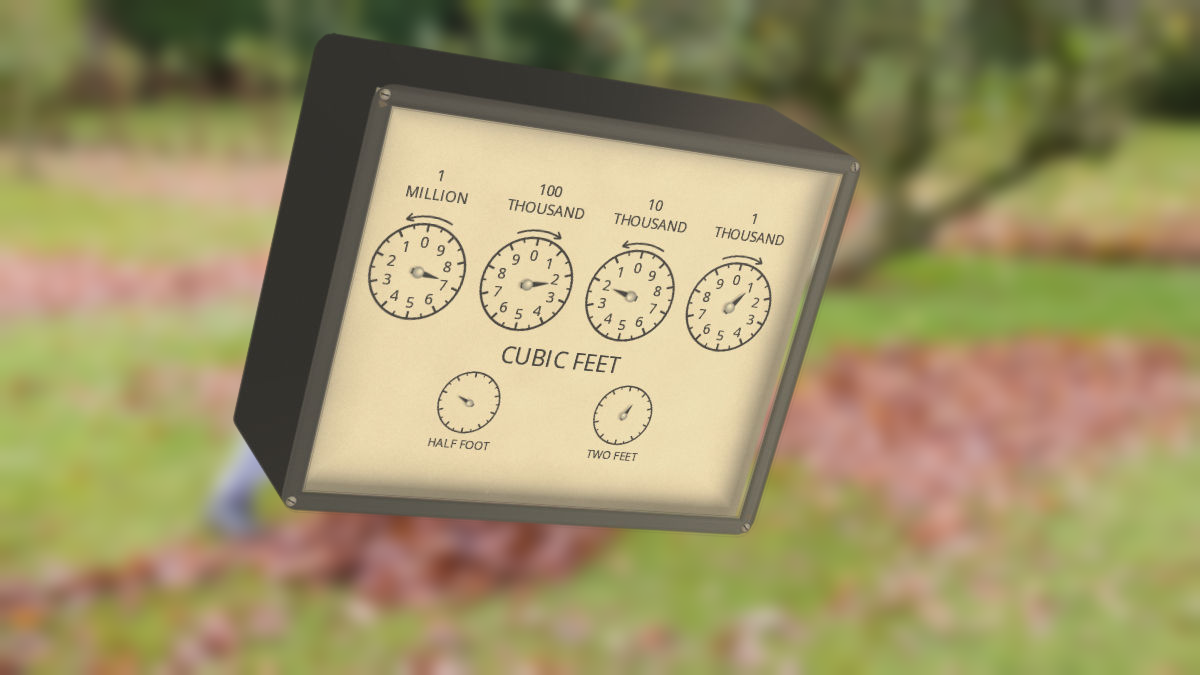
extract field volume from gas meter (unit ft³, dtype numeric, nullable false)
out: 722100 ft³
